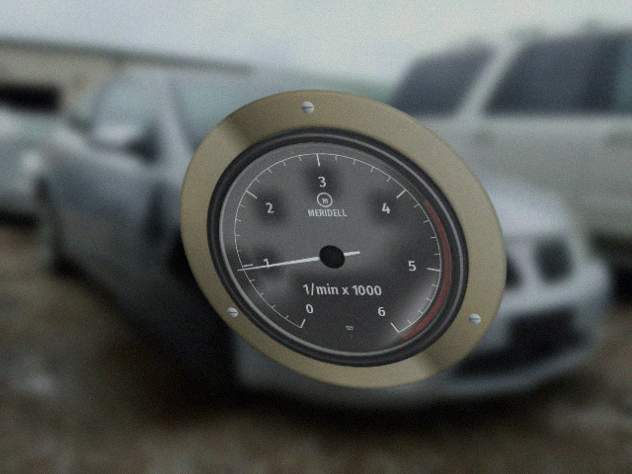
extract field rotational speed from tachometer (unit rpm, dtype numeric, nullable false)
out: 1000 rpm
